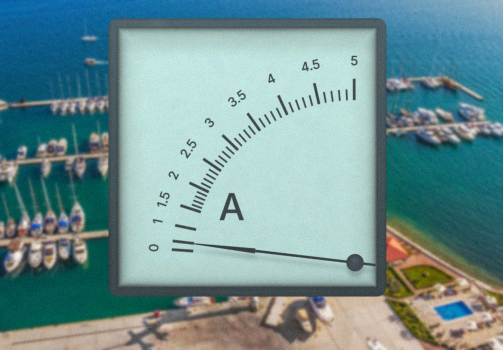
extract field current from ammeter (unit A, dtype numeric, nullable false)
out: 0.5 A
